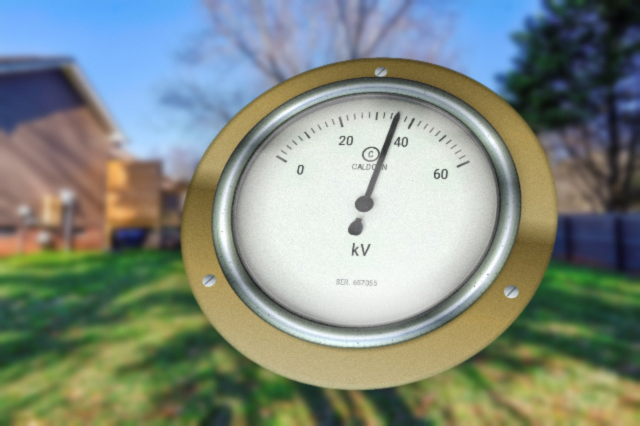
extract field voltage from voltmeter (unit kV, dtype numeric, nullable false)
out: 36 kV
